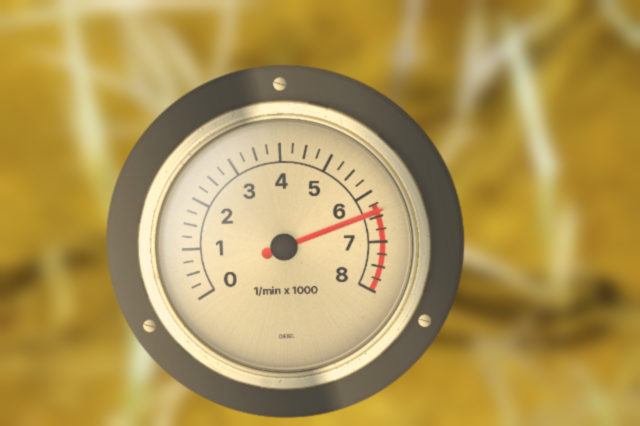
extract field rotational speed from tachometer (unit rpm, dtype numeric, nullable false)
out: 6375 rpm
